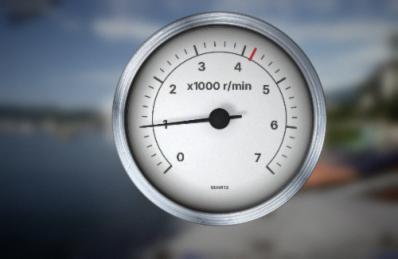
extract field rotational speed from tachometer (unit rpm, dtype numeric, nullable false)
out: 1000 rpm
